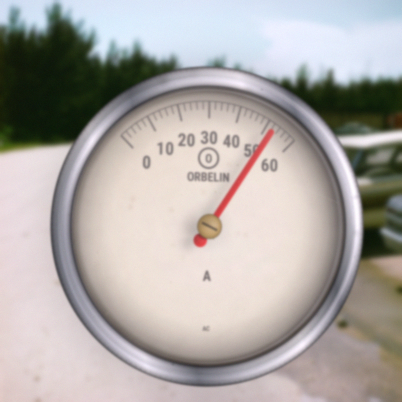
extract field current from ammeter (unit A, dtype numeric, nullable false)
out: 52 A
